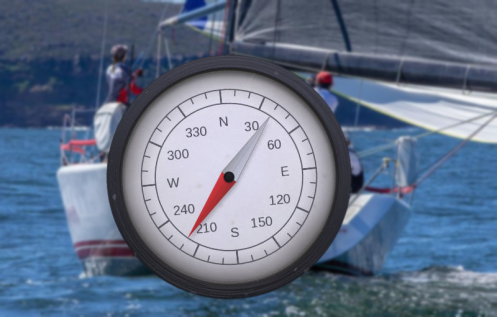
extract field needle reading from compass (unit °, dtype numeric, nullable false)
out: 220 °
